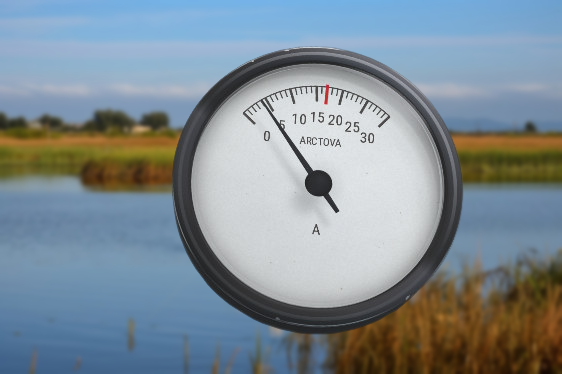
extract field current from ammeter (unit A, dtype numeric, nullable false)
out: 4 A
